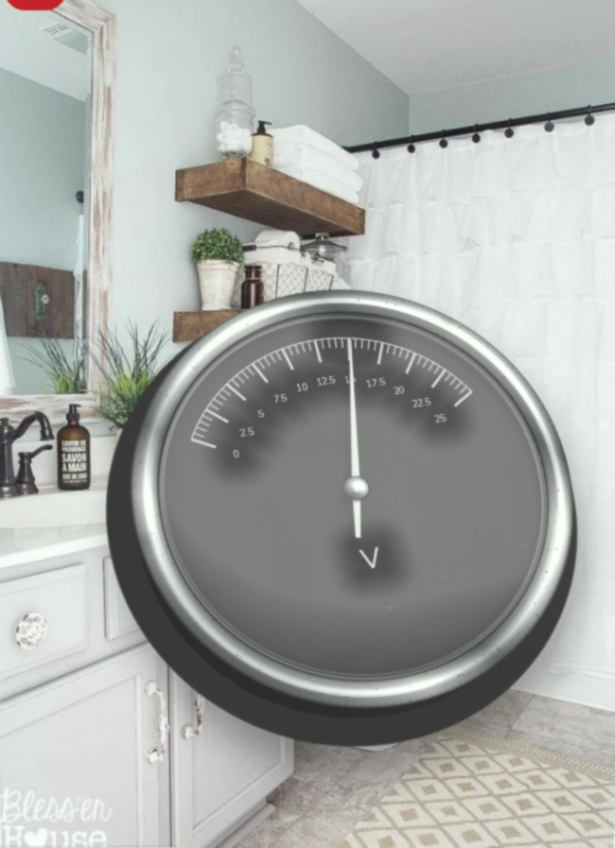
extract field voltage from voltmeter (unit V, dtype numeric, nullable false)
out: 15 V
